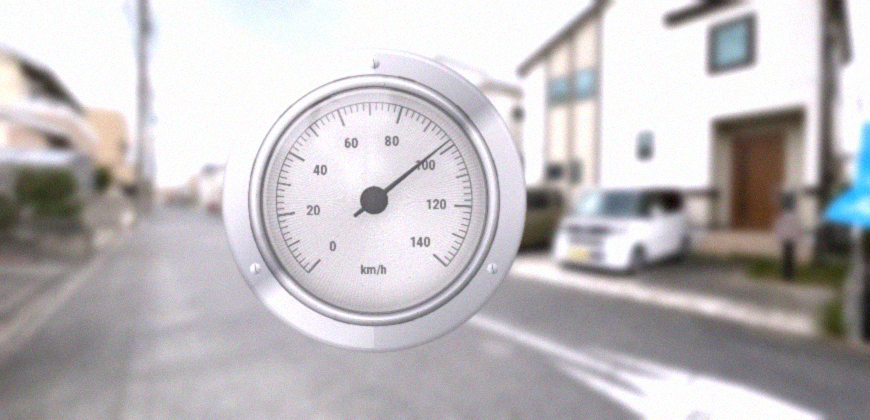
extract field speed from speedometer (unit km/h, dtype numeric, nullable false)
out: 98 km/h
